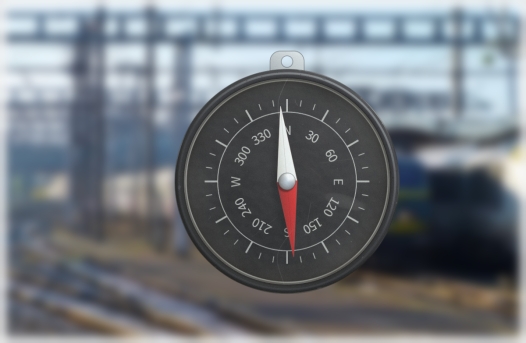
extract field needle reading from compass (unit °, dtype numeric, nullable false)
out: 175 °
